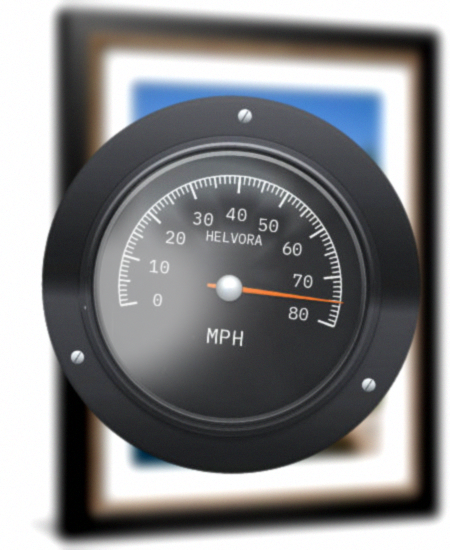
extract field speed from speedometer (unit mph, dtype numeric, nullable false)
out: 75 mph
